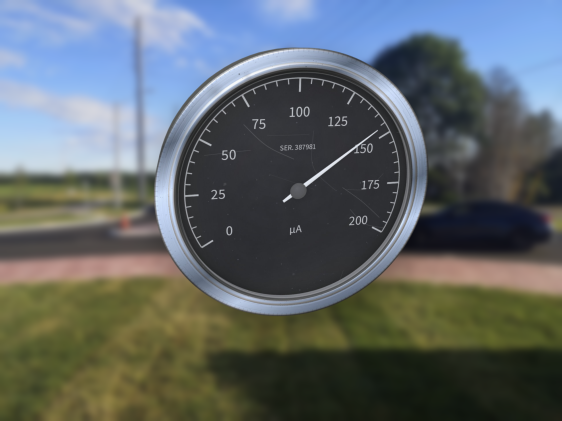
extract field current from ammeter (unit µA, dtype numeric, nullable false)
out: 145 µA
